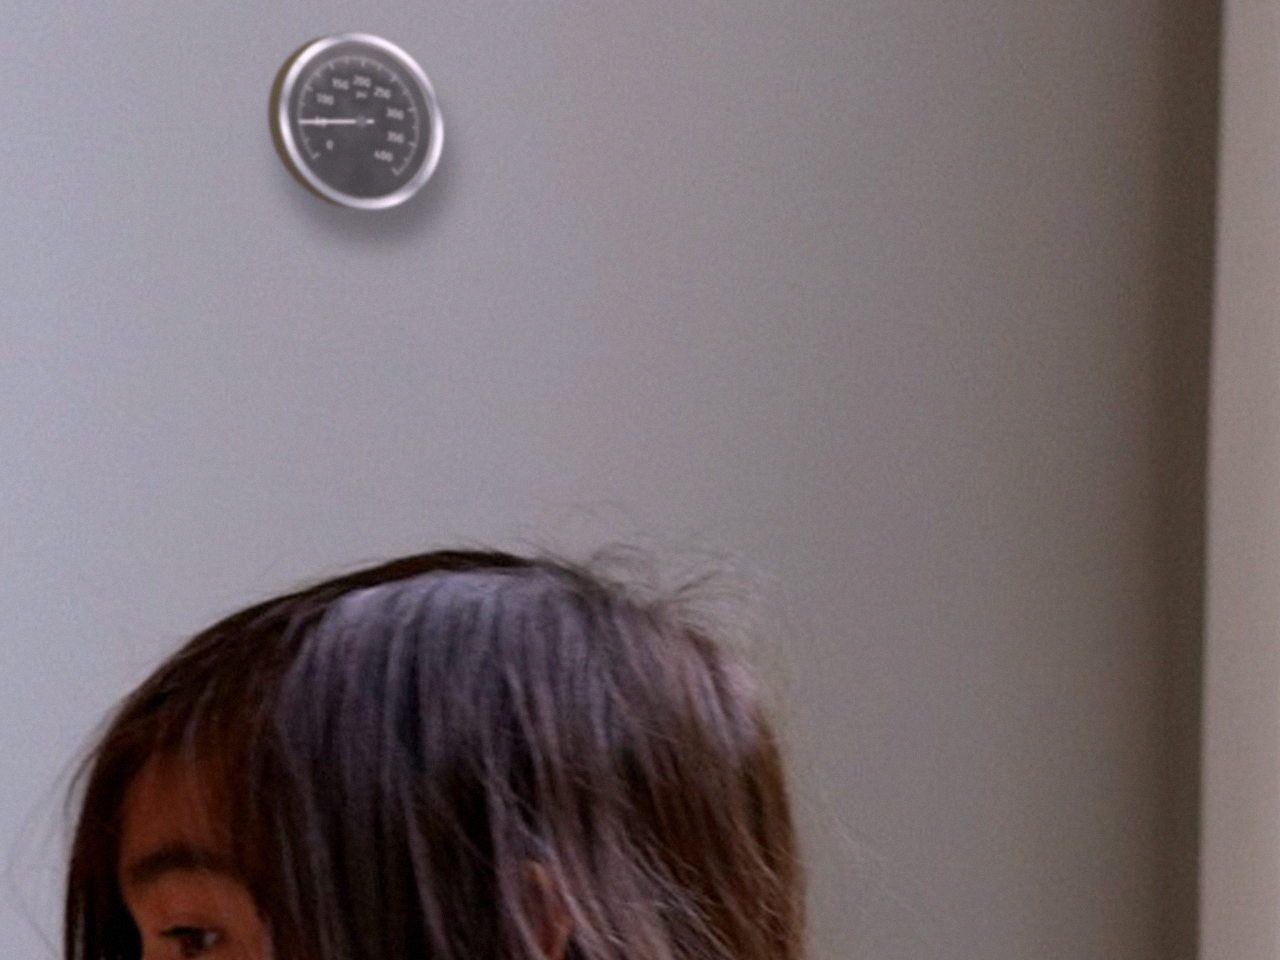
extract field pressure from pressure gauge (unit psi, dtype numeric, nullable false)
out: 50 psi
